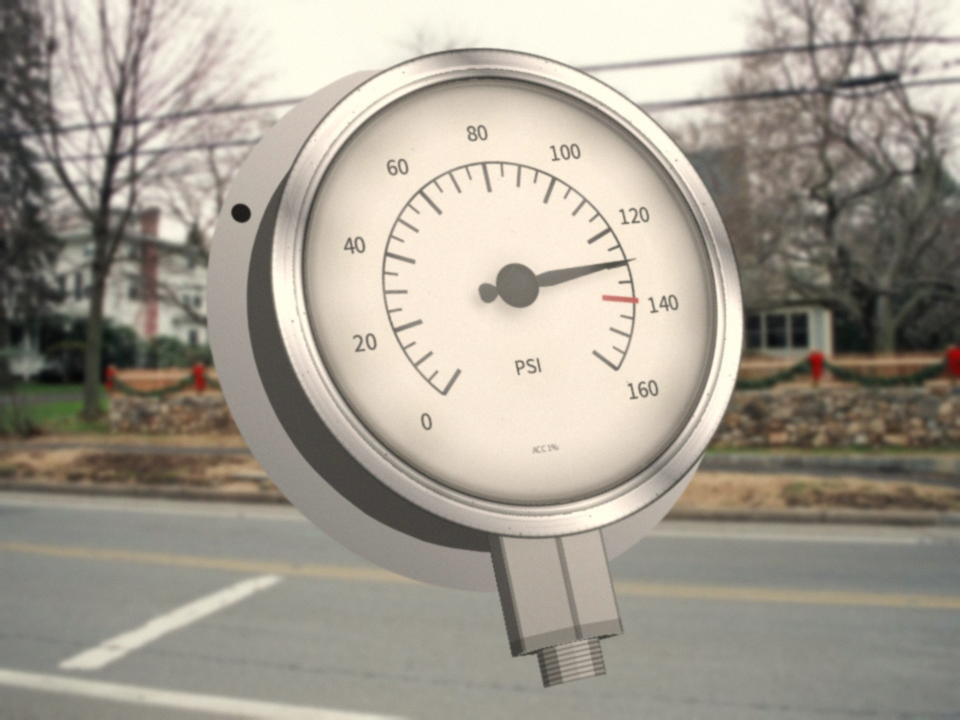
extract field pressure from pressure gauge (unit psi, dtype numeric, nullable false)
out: 130 psi
